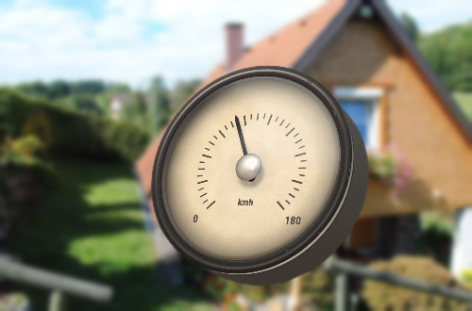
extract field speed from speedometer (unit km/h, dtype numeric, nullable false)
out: 75 km/h
